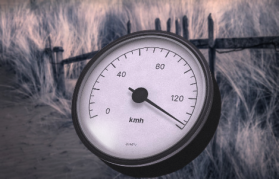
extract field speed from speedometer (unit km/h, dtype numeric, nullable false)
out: 137.5 km/h
